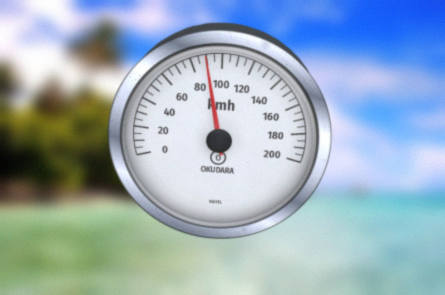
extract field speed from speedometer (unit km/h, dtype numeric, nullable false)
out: 90 km/h
